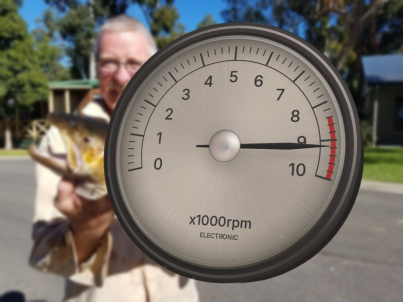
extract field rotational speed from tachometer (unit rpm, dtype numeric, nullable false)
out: 9200 rpm
